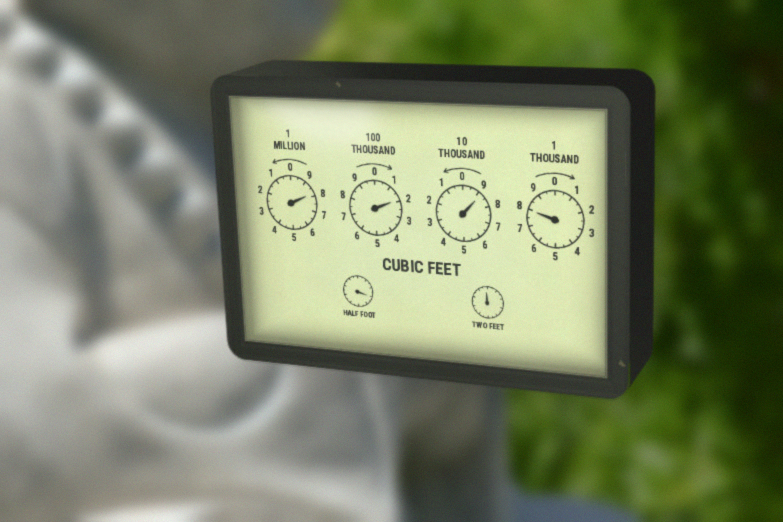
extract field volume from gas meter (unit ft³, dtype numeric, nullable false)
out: 818800 ft³
